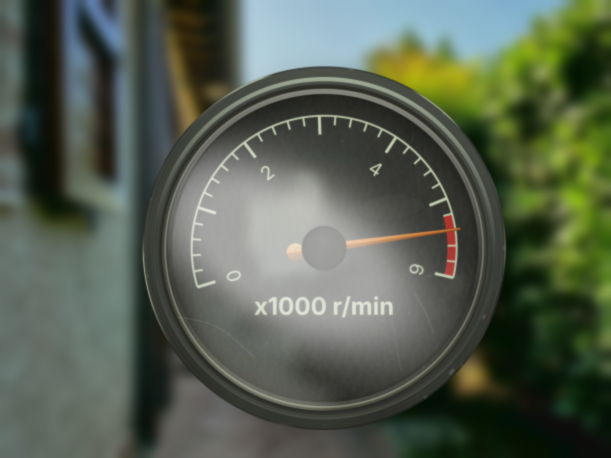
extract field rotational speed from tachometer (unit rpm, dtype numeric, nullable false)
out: 5400 rpm
